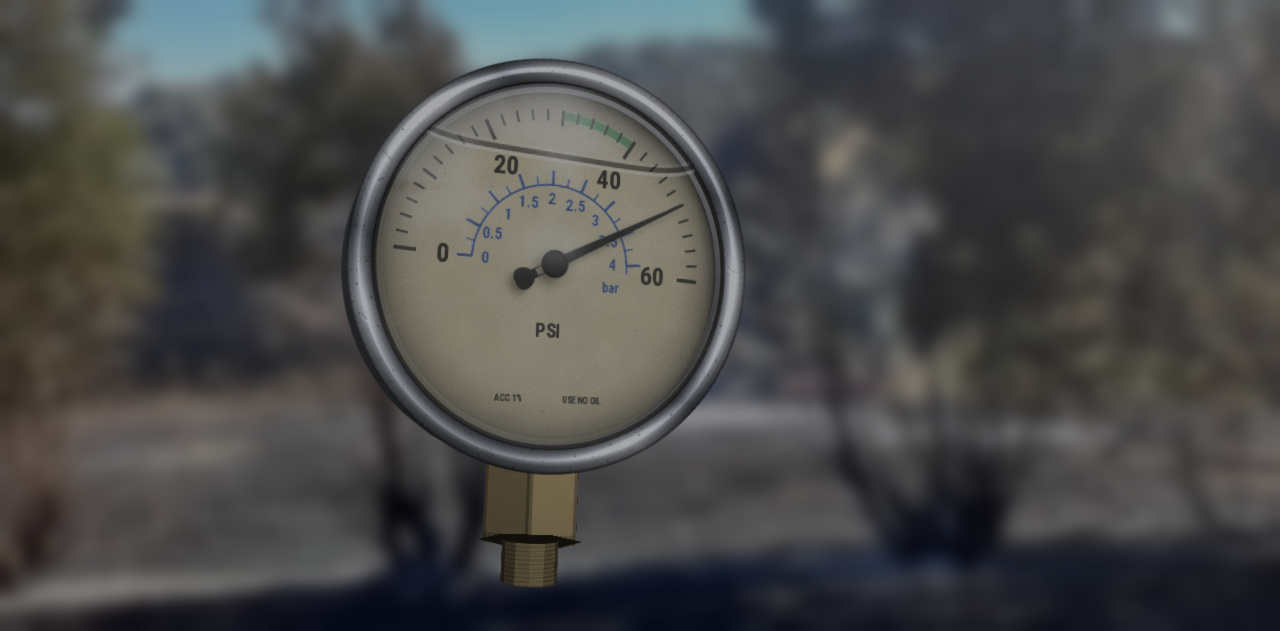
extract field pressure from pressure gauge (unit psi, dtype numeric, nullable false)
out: 50 psi
